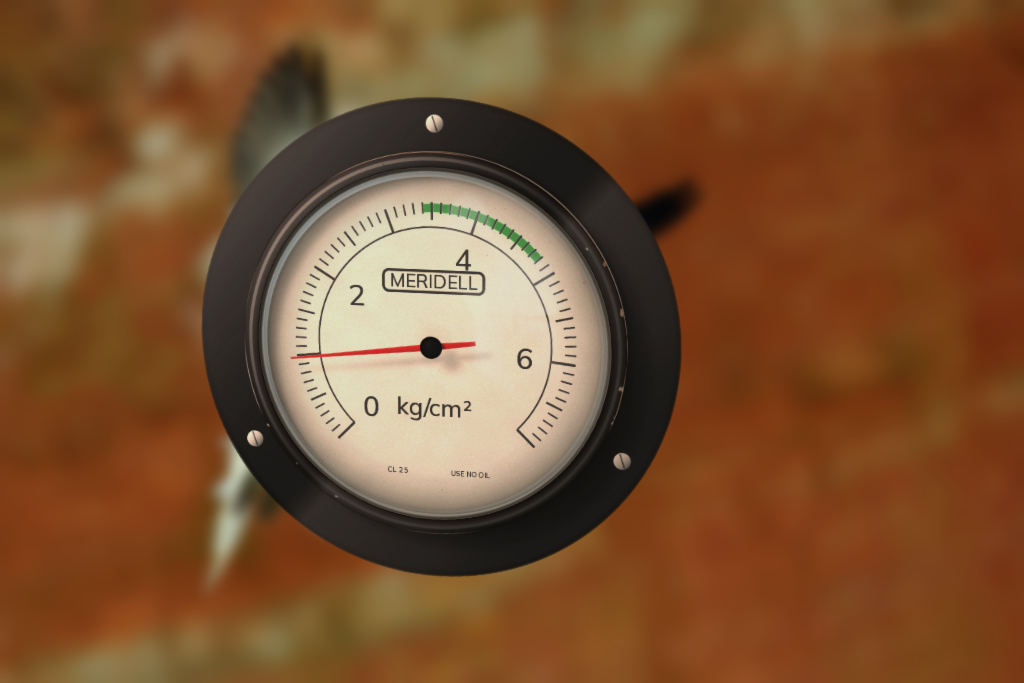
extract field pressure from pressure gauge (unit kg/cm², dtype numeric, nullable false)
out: 1 kg/cm²
